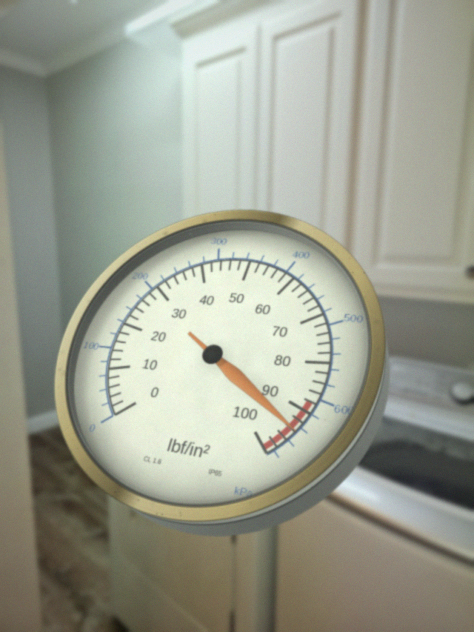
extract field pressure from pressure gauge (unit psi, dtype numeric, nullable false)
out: 94 psi
